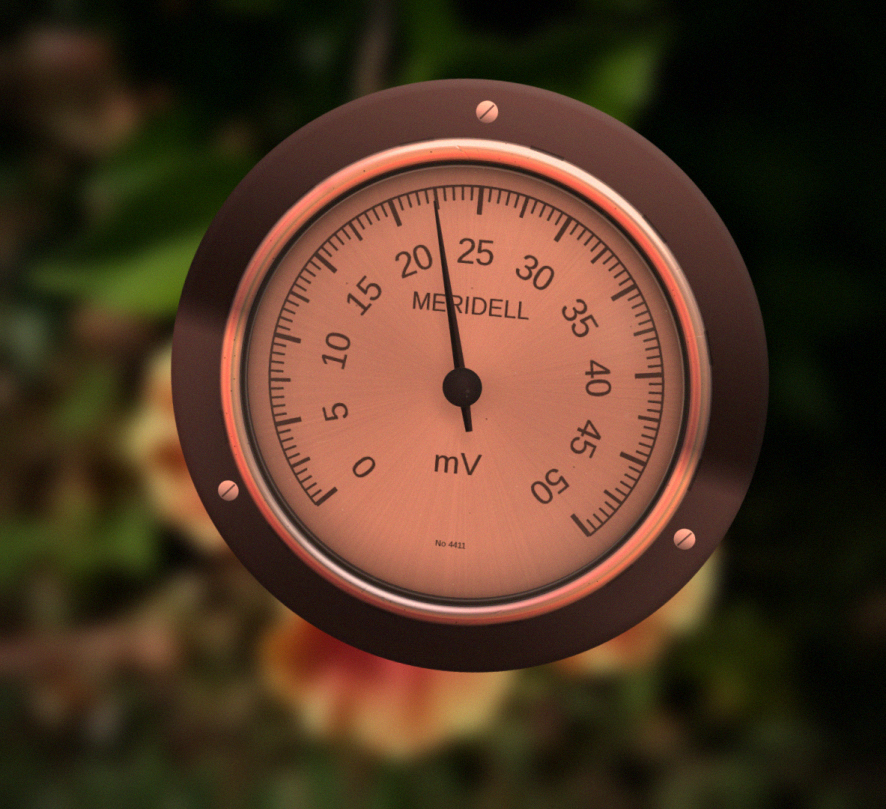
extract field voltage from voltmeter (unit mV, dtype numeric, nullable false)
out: 22.5 mV
